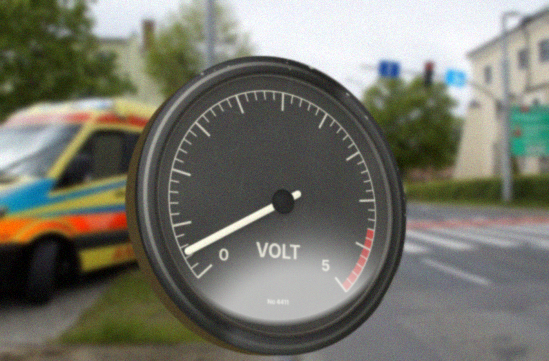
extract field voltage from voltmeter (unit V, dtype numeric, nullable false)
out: 0.25 V
